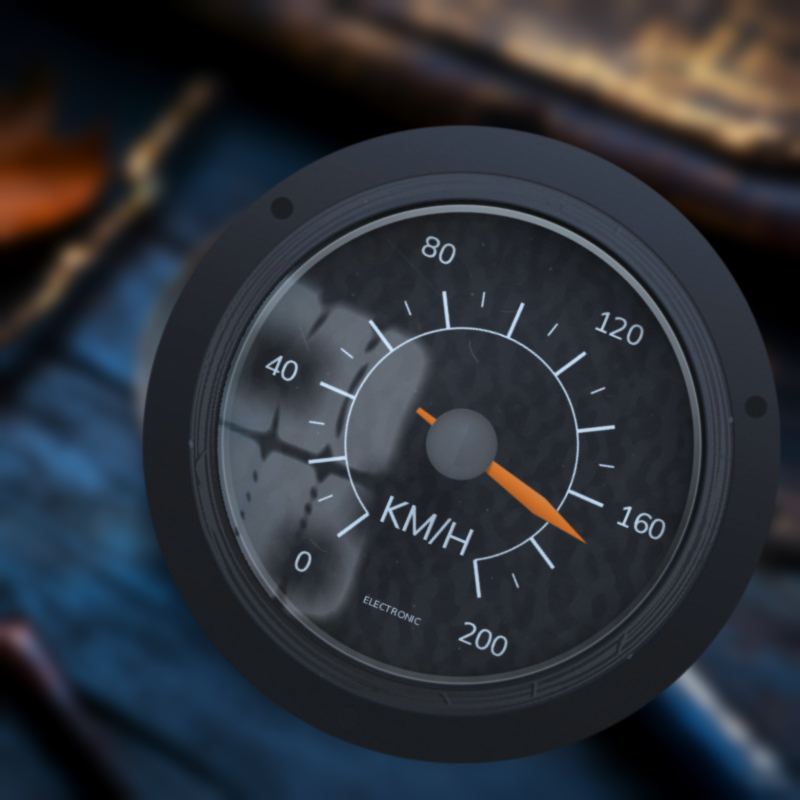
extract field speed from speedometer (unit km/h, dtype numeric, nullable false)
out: 170 km/h
